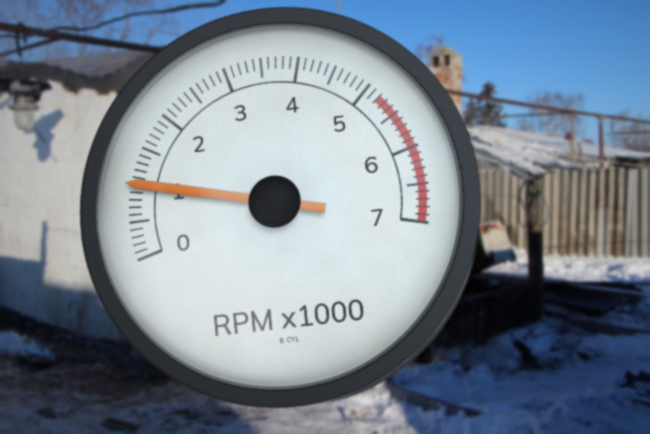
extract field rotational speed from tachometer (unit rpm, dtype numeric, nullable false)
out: 1000 rpm
